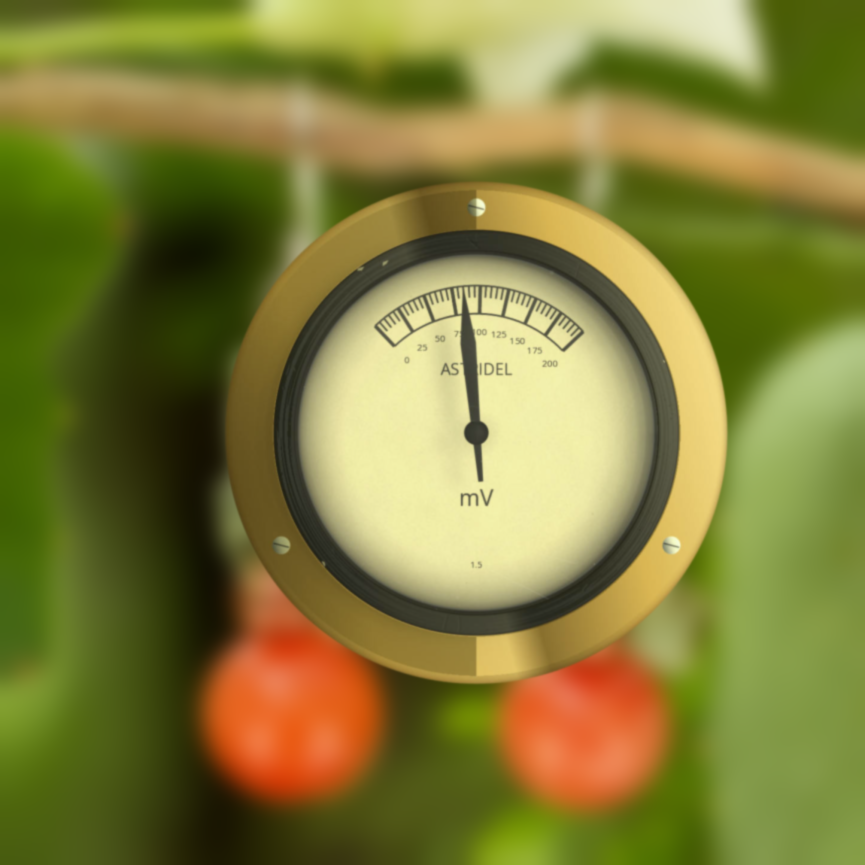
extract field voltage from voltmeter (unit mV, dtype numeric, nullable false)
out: 85 mV
